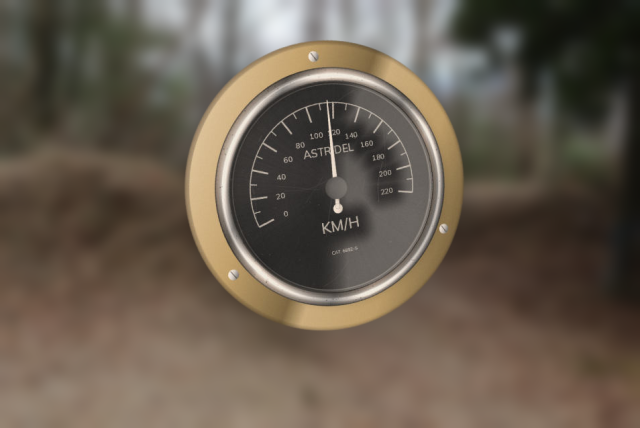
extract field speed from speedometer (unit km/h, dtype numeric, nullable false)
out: 115 km/h
